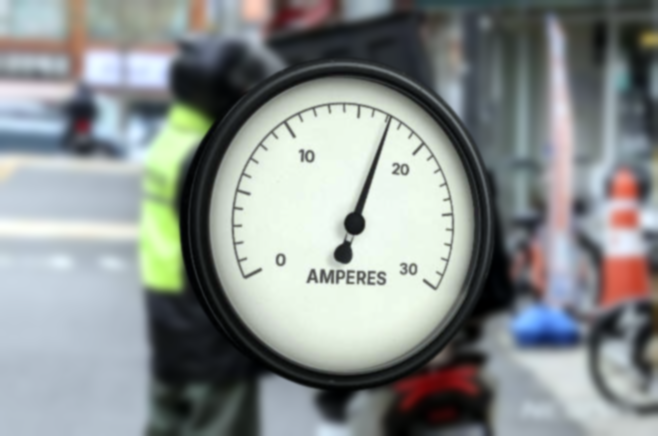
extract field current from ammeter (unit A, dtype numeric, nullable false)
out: 17 A
